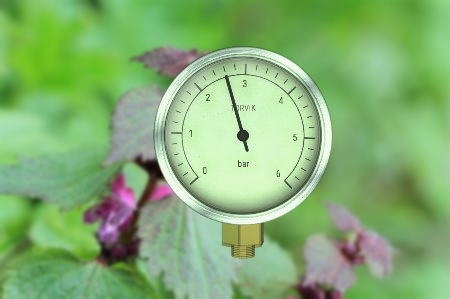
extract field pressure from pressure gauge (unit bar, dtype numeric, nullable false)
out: 2.6 bar
